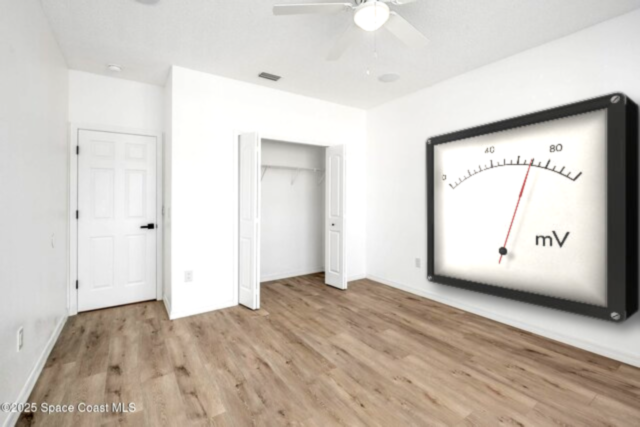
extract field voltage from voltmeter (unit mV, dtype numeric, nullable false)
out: 70 mV
